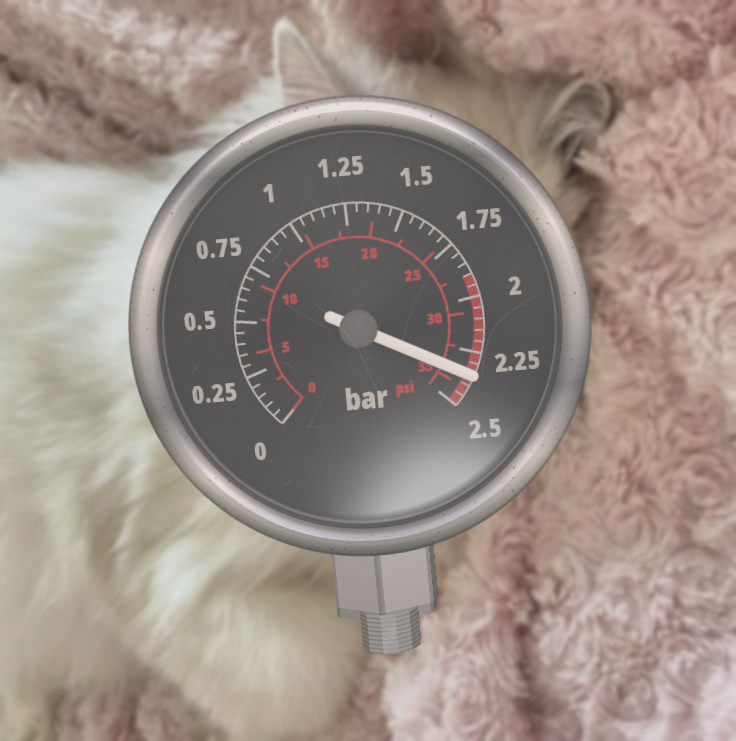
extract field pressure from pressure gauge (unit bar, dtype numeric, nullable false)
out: 2.35 bar
